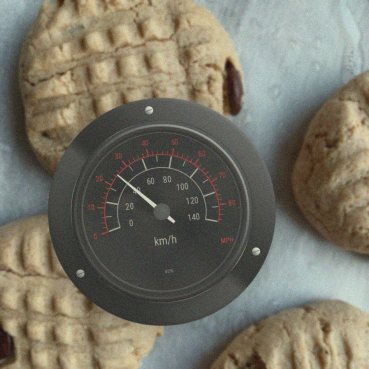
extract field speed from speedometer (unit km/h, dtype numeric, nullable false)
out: 40 km/h
